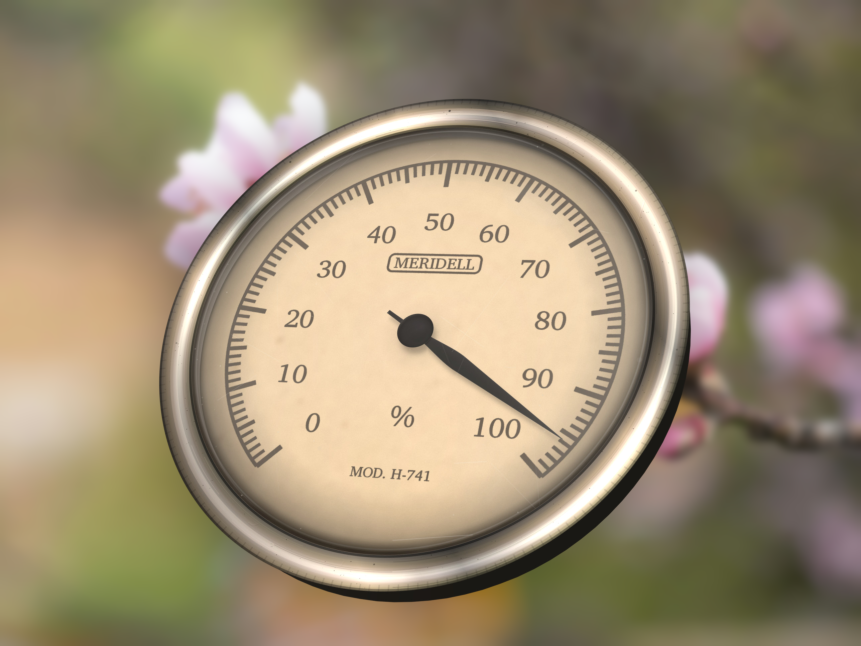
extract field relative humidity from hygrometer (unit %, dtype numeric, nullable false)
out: 96 %
